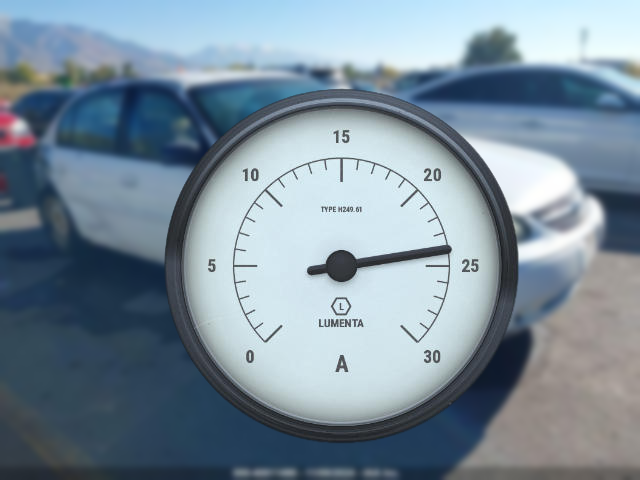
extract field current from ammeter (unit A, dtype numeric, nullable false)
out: 24 A
